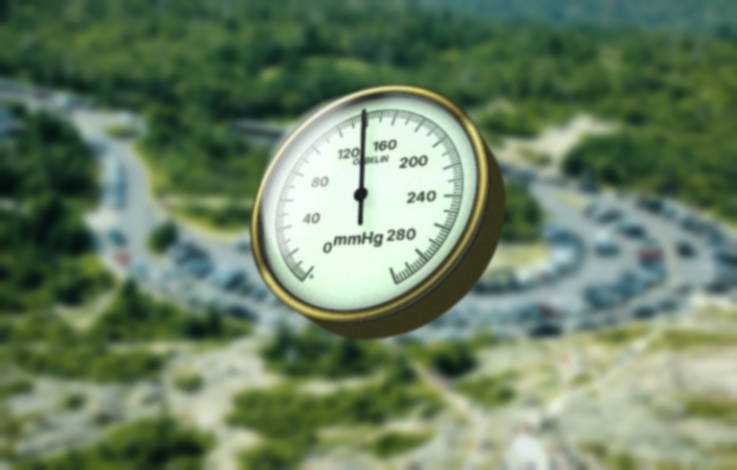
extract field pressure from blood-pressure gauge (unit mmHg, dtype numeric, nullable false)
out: 140 mmHg
